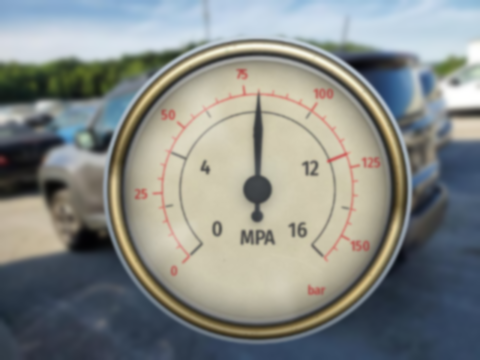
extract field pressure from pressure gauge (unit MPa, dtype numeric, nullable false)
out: 8 MPa
